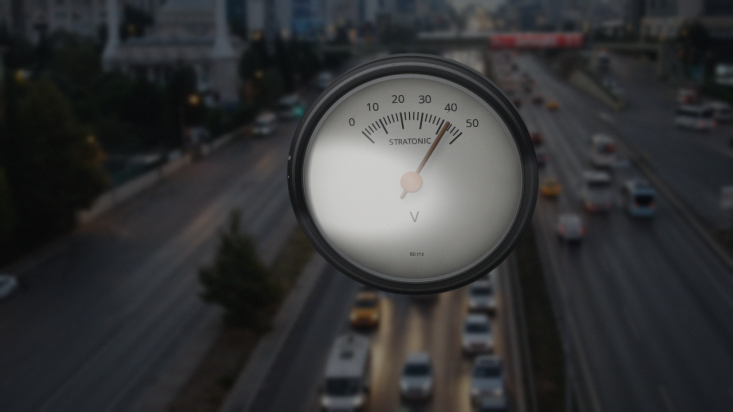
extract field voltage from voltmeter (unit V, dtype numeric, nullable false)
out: 42 V
